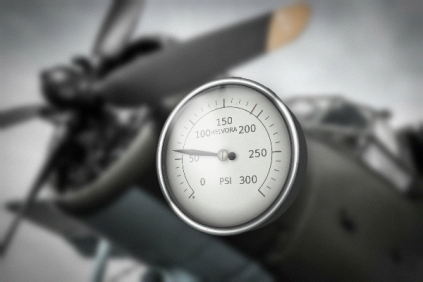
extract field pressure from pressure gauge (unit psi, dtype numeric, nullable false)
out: 60 psi
